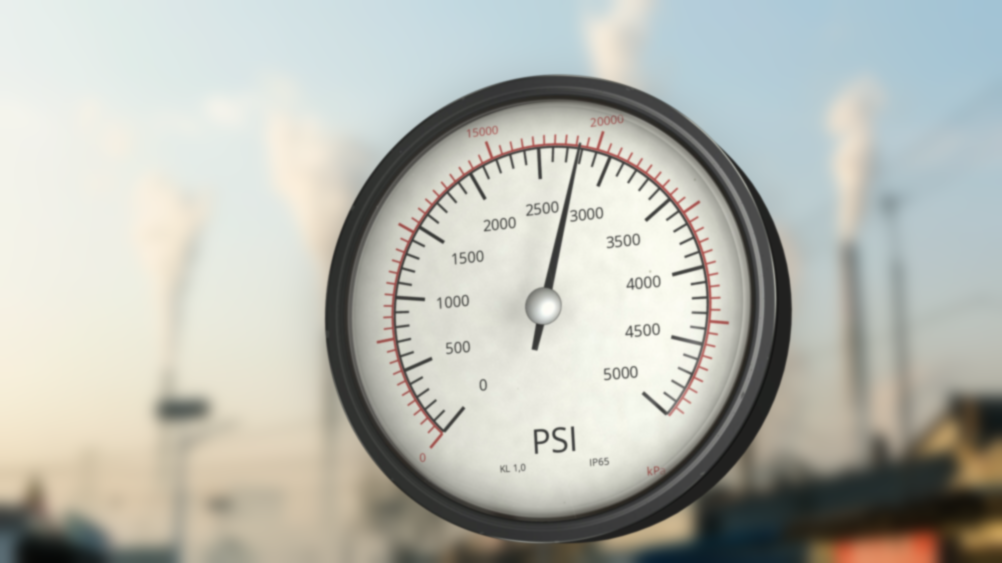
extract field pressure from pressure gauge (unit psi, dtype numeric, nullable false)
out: 2800 psi
